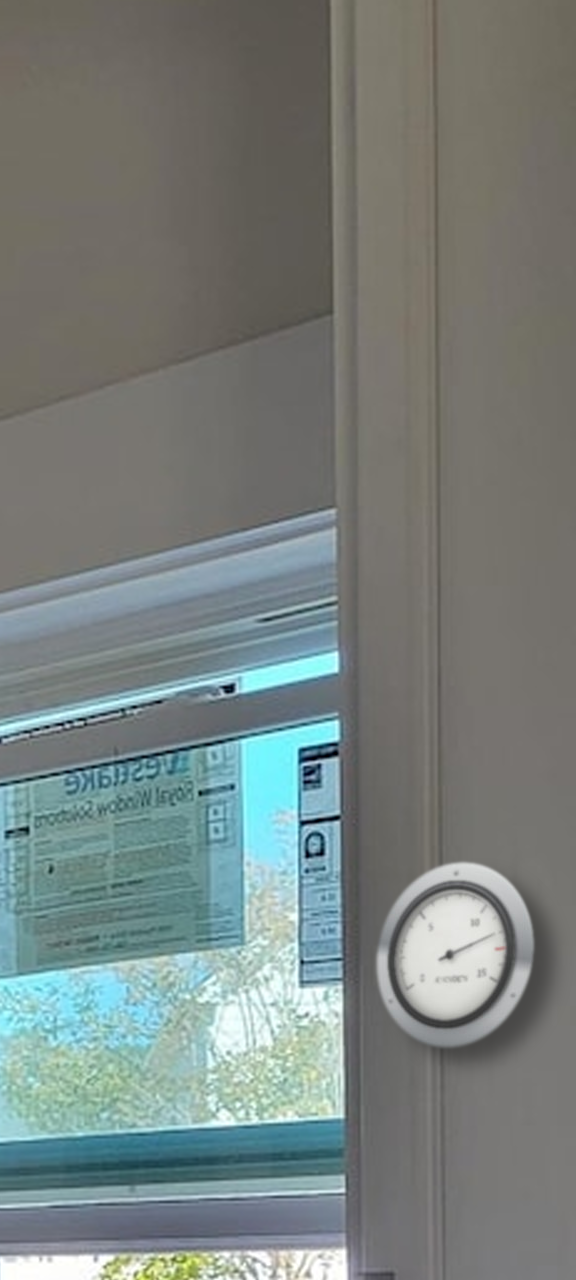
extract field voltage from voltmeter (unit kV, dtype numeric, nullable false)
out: 12 kV
